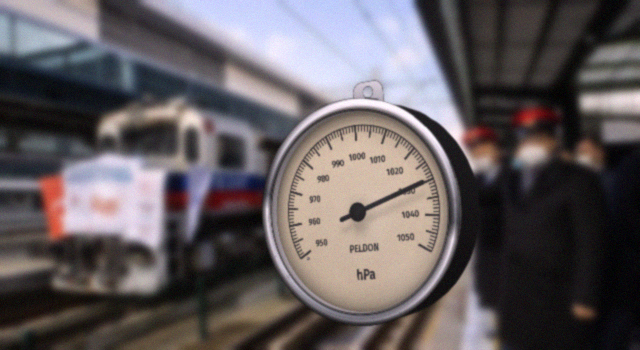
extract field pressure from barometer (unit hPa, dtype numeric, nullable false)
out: 1030 hPa
